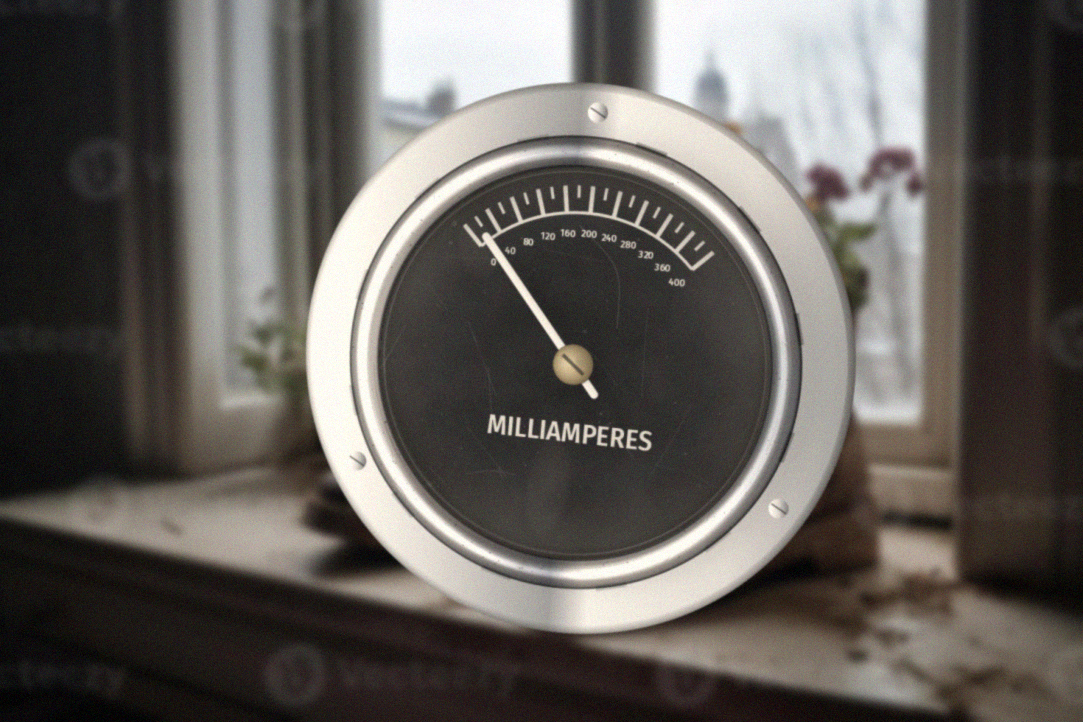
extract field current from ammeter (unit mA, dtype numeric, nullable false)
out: 20 mA
